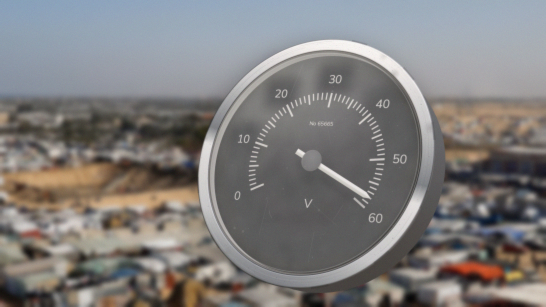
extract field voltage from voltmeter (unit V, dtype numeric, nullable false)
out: 58 V
